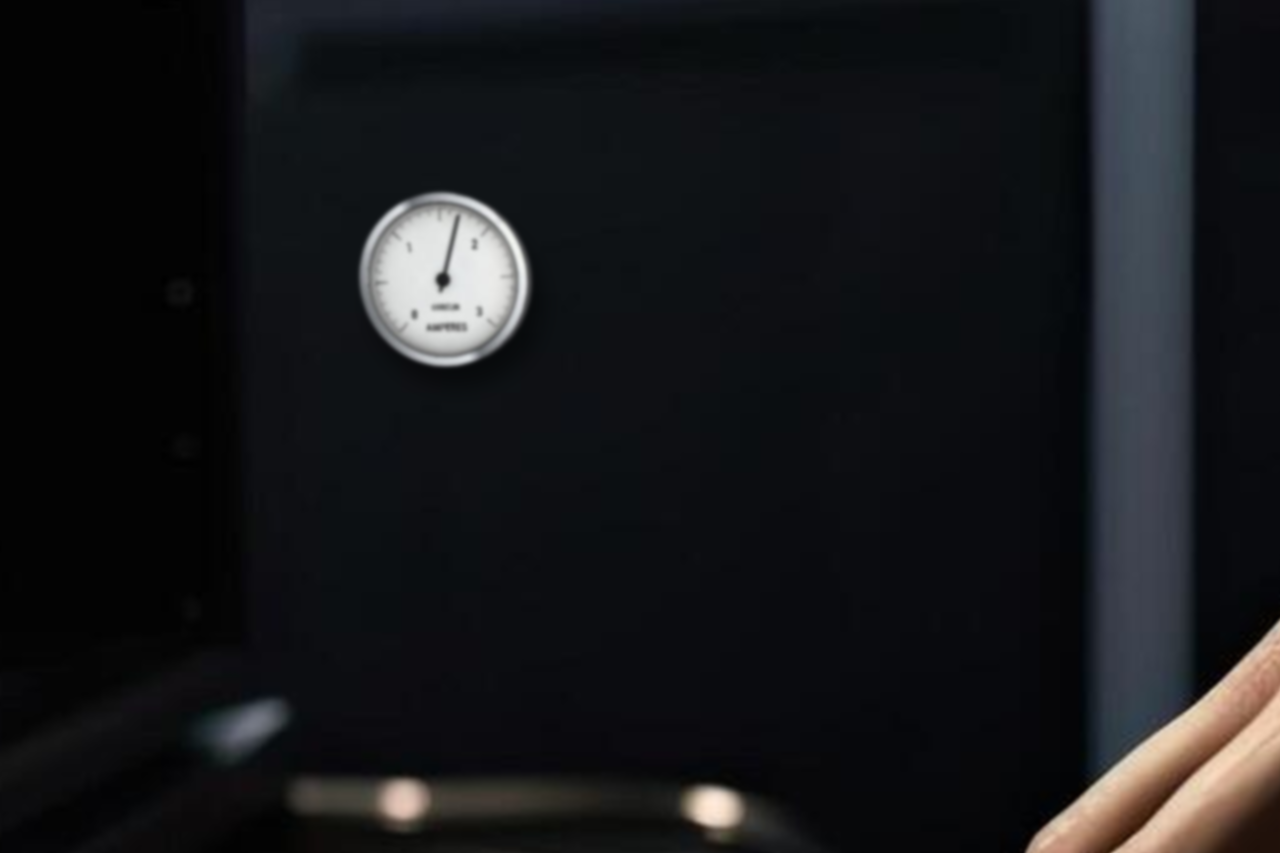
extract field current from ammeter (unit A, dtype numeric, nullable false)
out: 1.7 A
